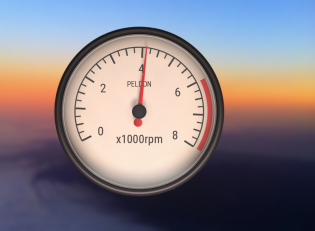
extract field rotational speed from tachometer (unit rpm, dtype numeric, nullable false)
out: 4125 rpm
